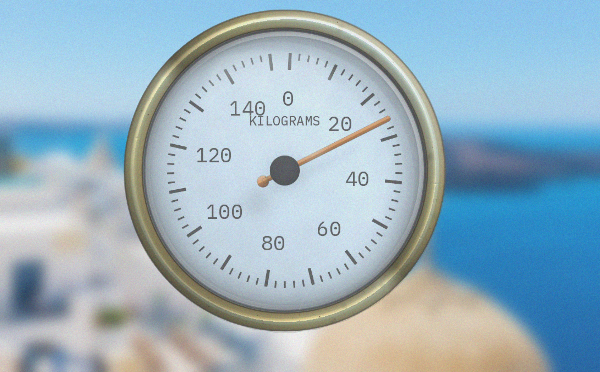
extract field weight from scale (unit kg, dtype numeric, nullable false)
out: 26 kg
